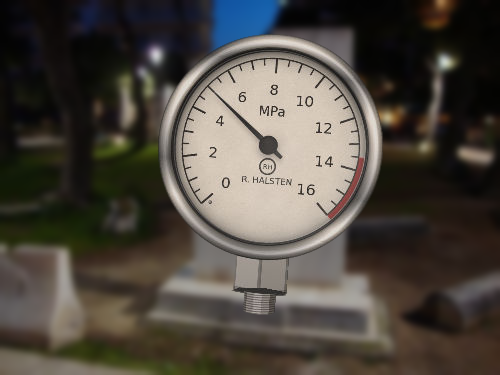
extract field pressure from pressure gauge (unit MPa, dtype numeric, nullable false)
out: 5 MPa
